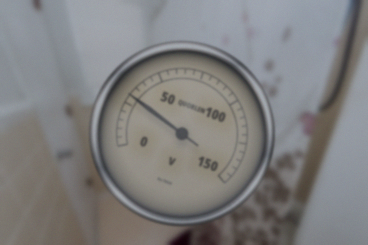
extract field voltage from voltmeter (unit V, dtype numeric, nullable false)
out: 30 V
